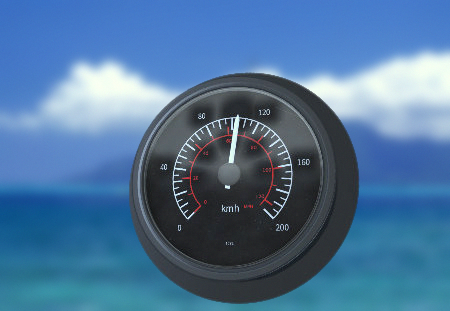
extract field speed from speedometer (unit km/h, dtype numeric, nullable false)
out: 105 km/h
